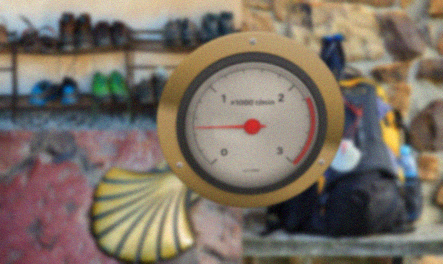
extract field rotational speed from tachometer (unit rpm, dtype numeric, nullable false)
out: 500 rpm
